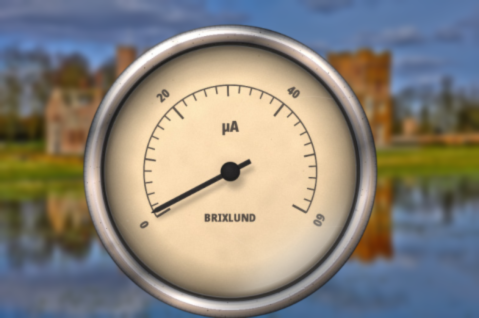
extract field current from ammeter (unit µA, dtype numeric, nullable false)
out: 1 µA
